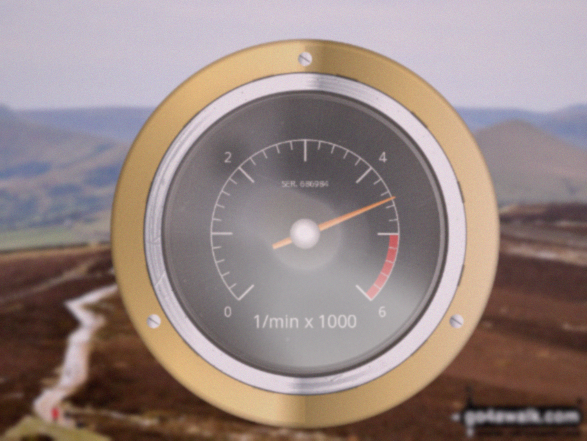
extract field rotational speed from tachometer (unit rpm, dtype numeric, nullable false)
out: 4500 rpm
